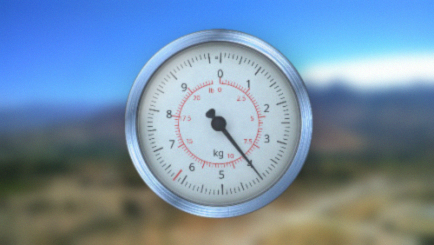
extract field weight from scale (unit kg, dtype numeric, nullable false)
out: 4 kg
